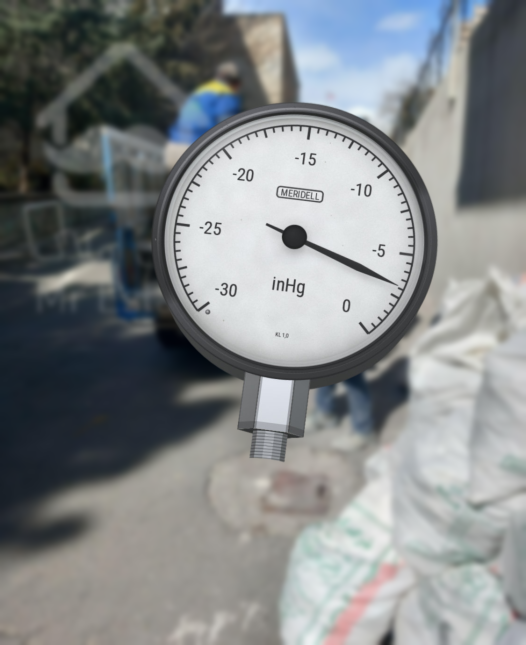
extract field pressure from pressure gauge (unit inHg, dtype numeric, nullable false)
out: -3 inHg
